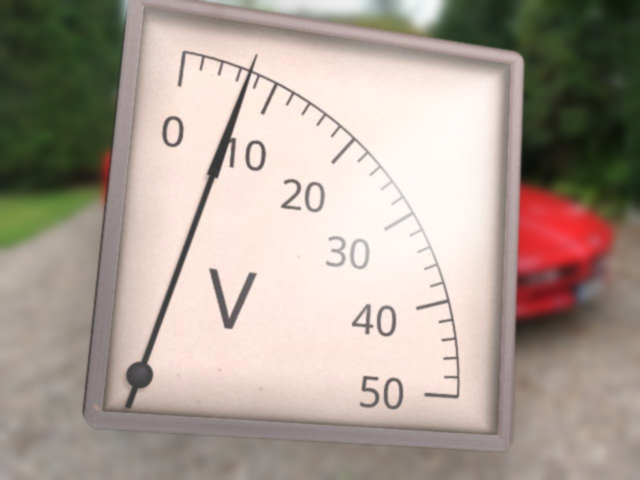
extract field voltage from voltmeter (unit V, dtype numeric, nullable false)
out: 7 V
